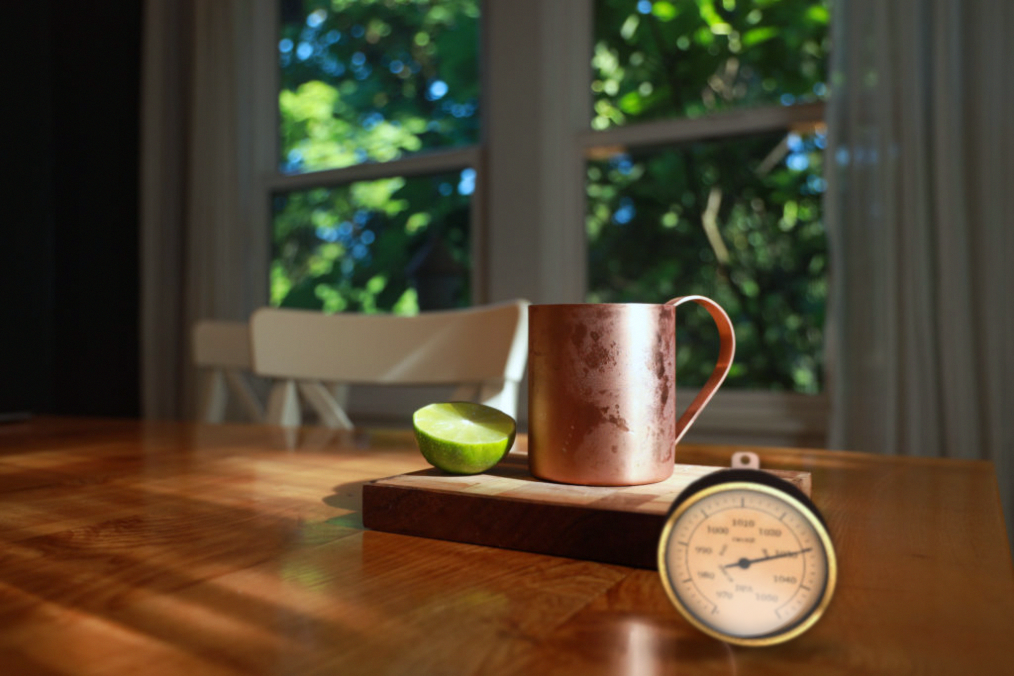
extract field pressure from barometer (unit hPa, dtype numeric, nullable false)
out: 1030 hPa
